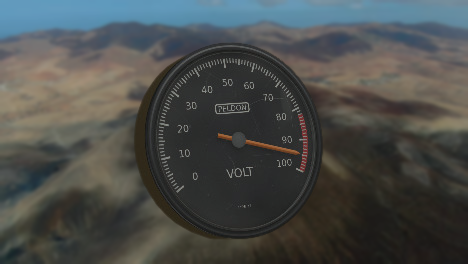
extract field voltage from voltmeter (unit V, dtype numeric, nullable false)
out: 95 V
